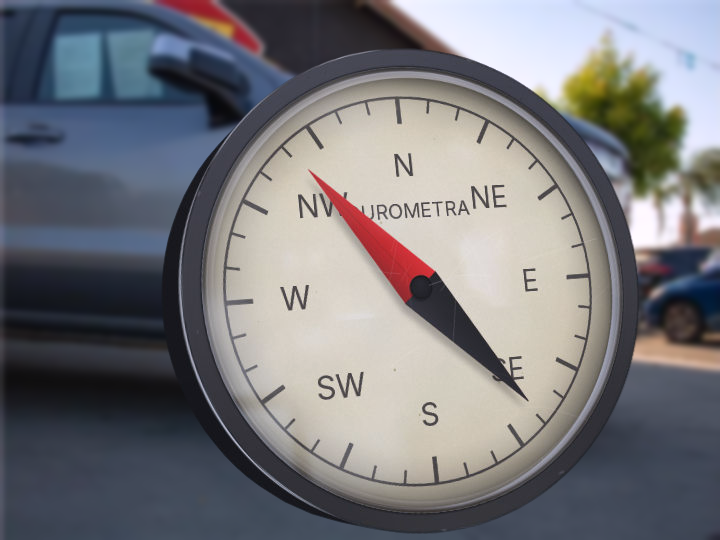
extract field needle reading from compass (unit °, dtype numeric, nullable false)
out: 320 °
